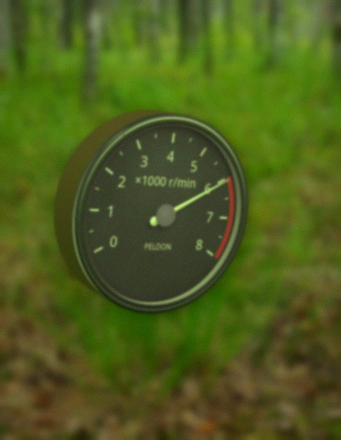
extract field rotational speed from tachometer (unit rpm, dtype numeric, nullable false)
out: 6000 rpm
